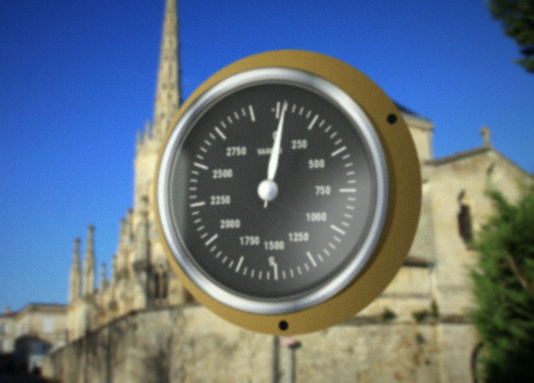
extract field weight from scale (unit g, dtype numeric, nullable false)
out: 50 g
